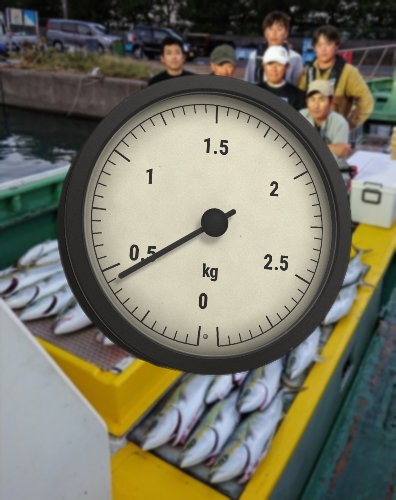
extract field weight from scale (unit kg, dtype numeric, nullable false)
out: 0.45 kg
